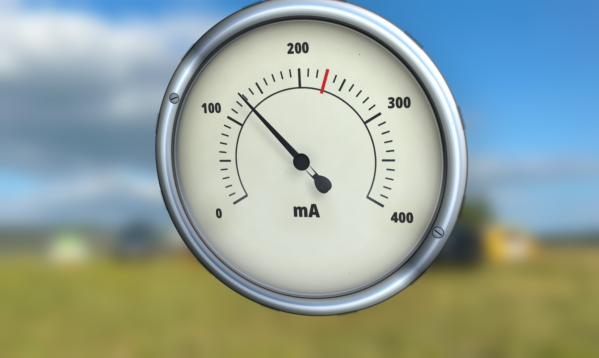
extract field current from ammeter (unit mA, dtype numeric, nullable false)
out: 130 mA
